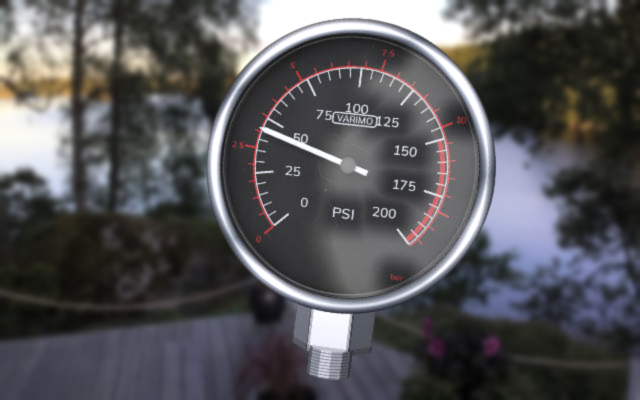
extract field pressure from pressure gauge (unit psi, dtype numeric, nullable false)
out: 45 psi
